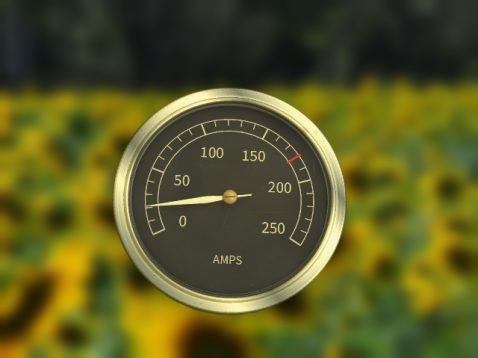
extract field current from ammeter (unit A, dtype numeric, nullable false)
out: 20 A
